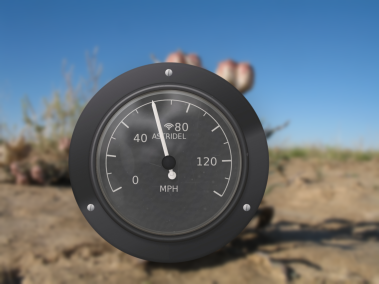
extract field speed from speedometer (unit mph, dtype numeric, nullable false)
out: 60 mph
